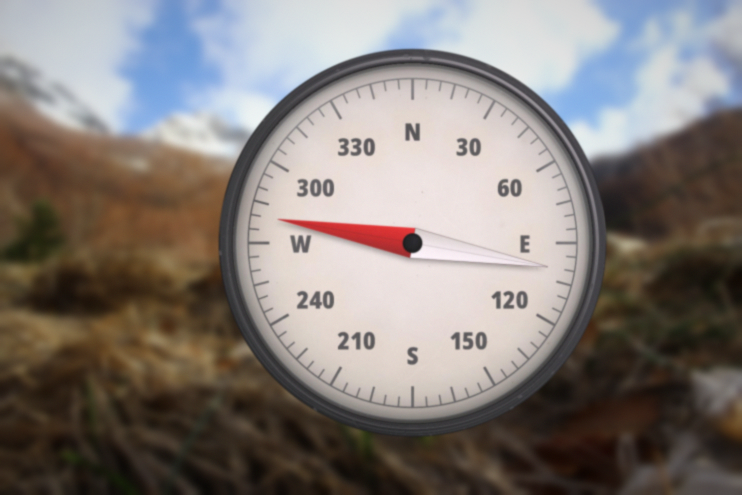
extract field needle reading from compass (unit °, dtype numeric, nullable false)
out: 280 °
